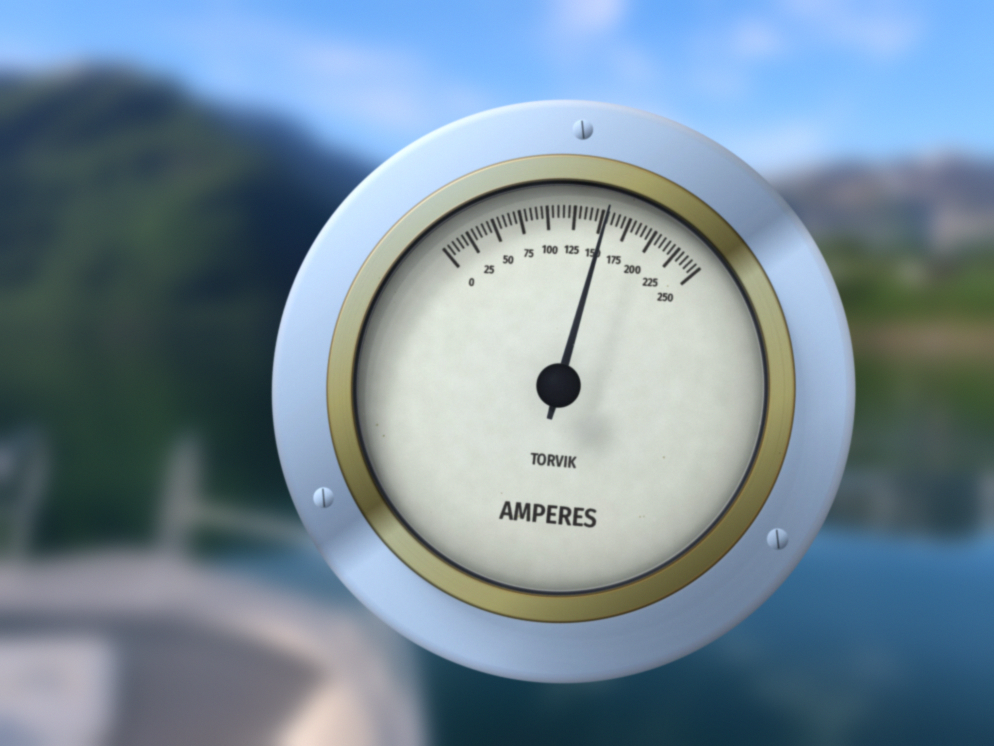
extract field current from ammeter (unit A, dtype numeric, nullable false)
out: 155 A
